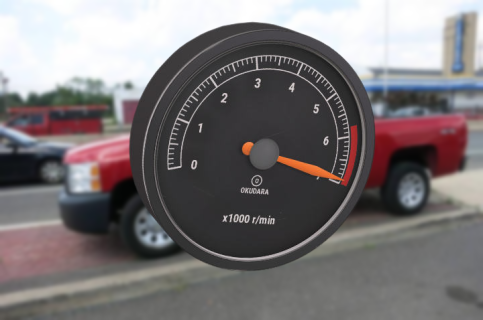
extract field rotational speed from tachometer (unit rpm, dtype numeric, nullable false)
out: 6900 rpm
